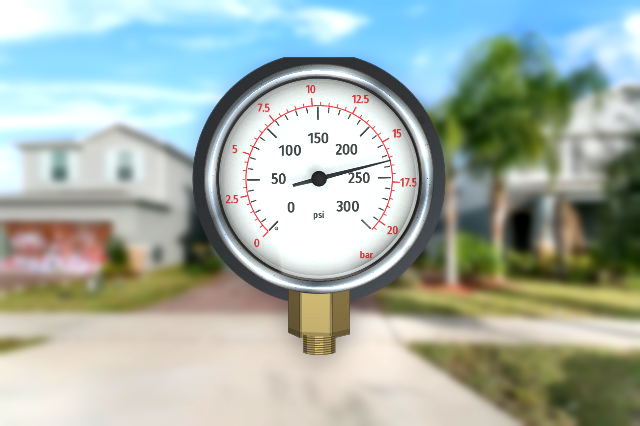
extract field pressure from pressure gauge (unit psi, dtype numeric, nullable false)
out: 235 psi
